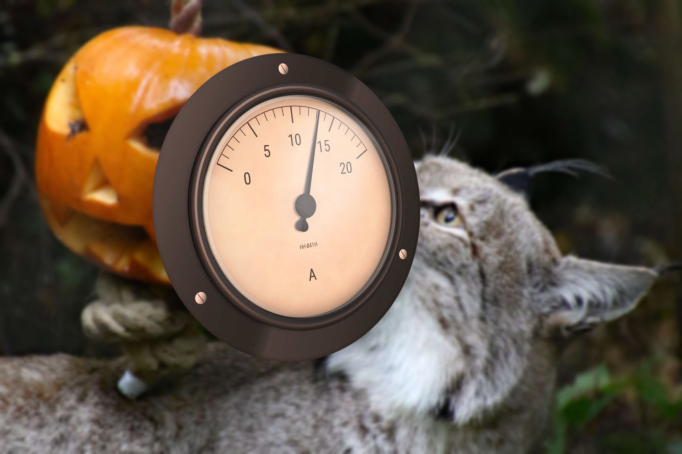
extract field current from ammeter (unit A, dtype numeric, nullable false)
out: 13 A
